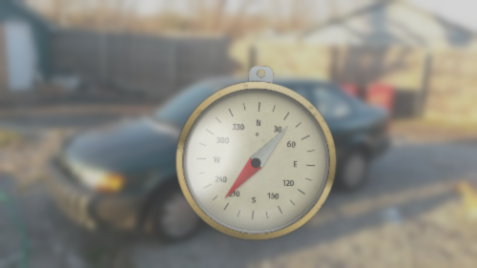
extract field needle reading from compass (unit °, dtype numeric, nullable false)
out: 217.5 °
